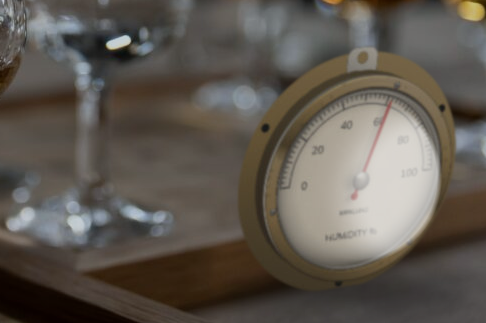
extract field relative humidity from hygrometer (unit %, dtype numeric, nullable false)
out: 60 %
